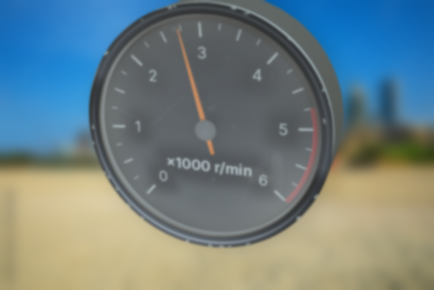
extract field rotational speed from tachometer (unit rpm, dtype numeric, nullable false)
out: 2750 rpm
